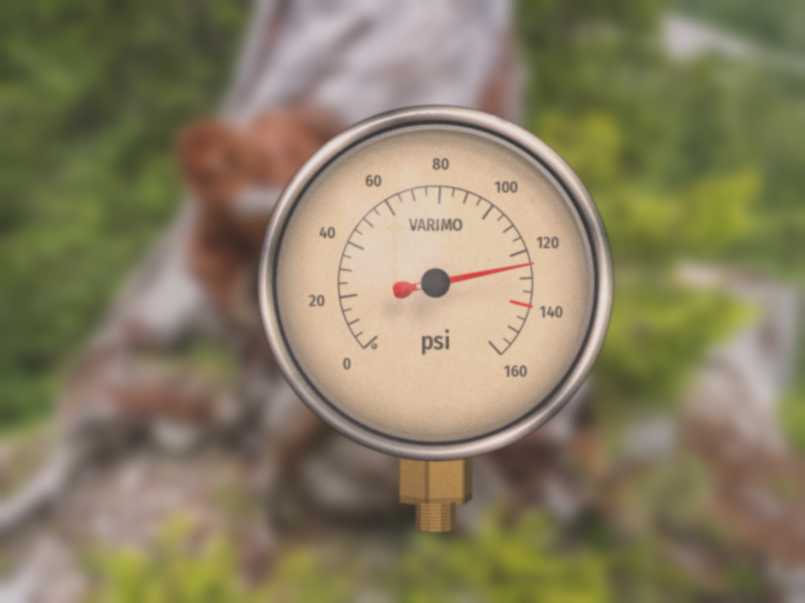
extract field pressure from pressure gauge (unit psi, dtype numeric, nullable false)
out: 125 psi
